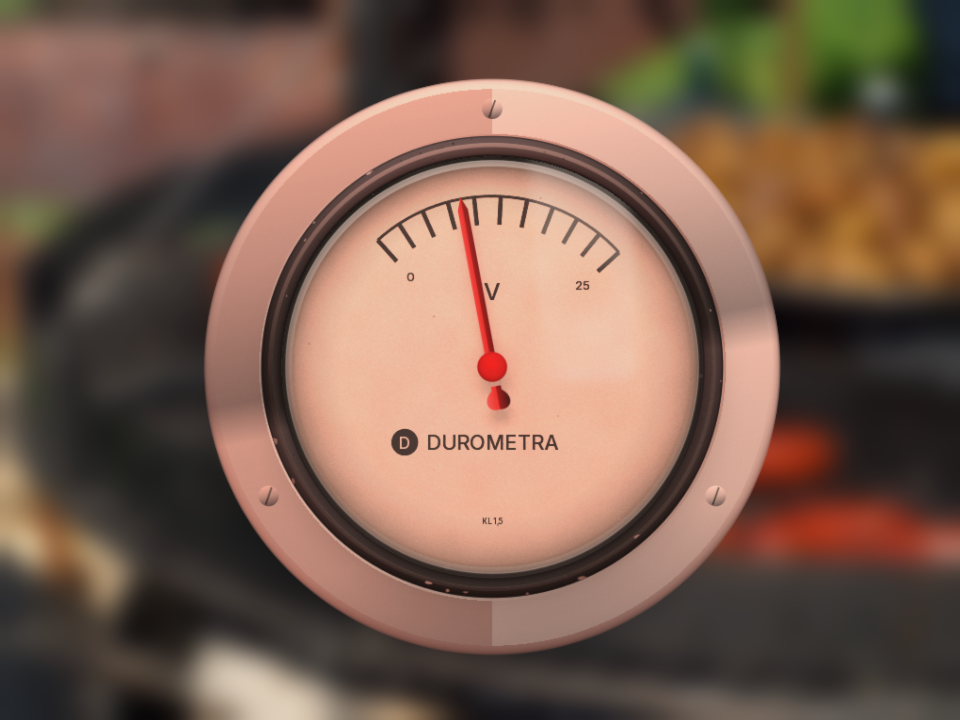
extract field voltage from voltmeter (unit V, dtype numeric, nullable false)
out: 8.75 V
